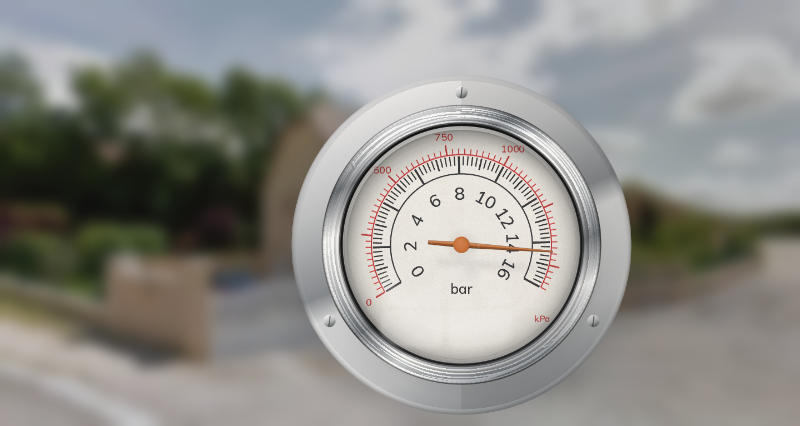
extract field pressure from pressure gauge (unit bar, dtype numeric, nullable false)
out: 14.4 bar
